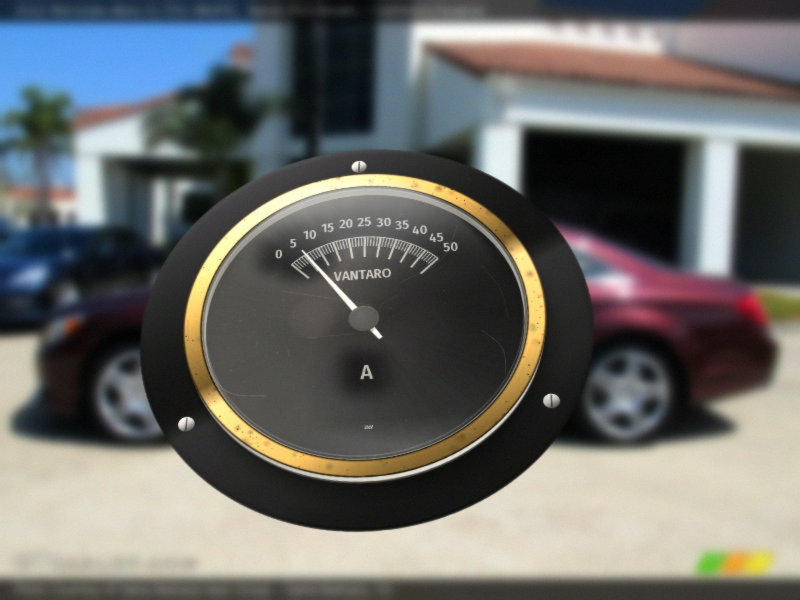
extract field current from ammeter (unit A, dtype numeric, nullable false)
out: 5 A
